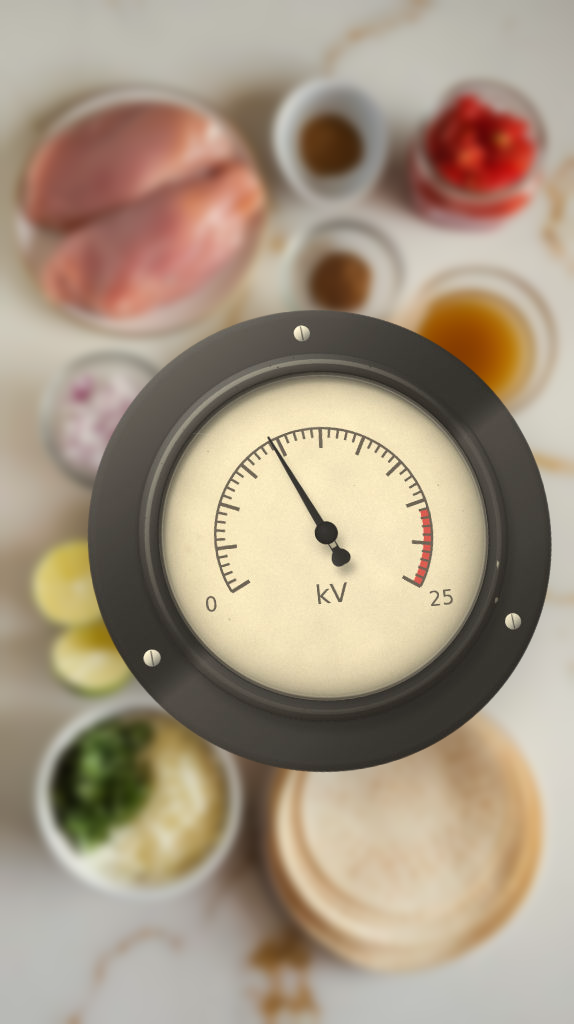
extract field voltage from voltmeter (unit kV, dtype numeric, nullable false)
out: 9.5 kV
